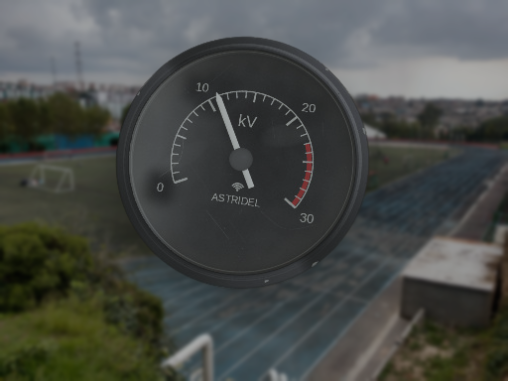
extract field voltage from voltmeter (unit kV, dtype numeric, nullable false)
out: 11 kV
